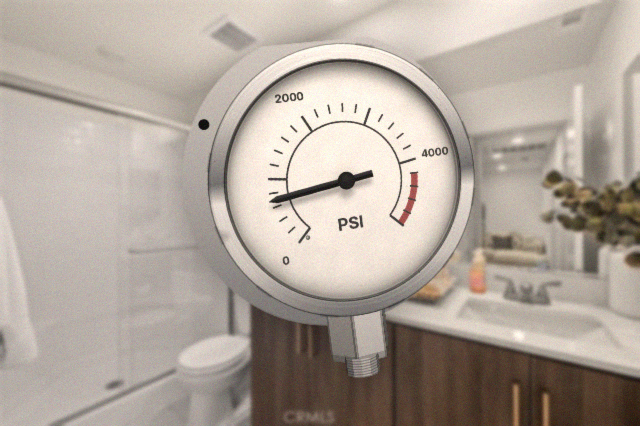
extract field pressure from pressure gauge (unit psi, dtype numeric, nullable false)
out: 700 psi
